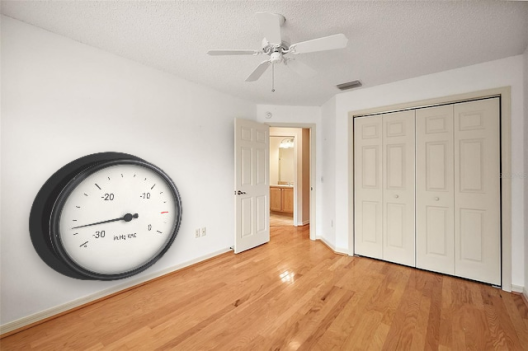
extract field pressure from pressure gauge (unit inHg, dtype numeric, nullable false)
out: -27 inHg
